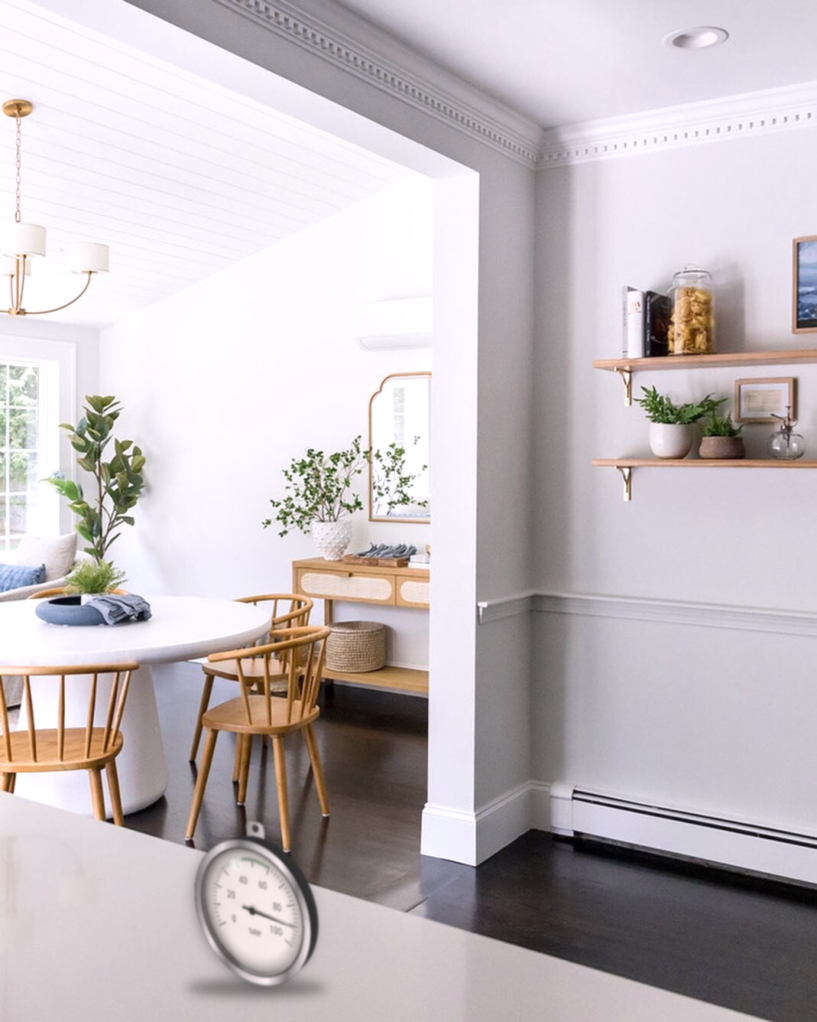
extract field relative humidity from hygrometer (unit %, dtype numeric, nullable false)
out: 90 %
